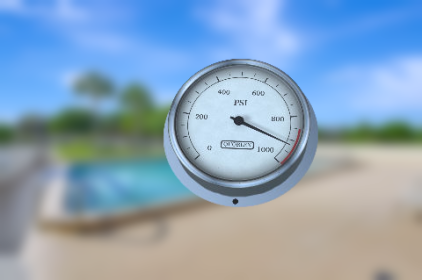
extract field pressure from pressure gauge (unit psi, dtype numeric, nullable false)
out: 925 psi
